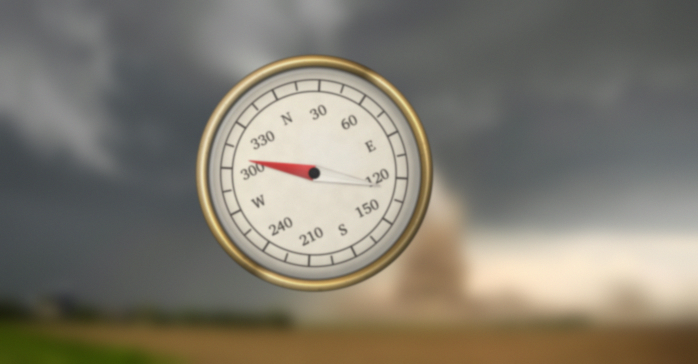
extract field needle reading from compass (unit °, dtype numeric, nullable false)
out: 307.5 °
